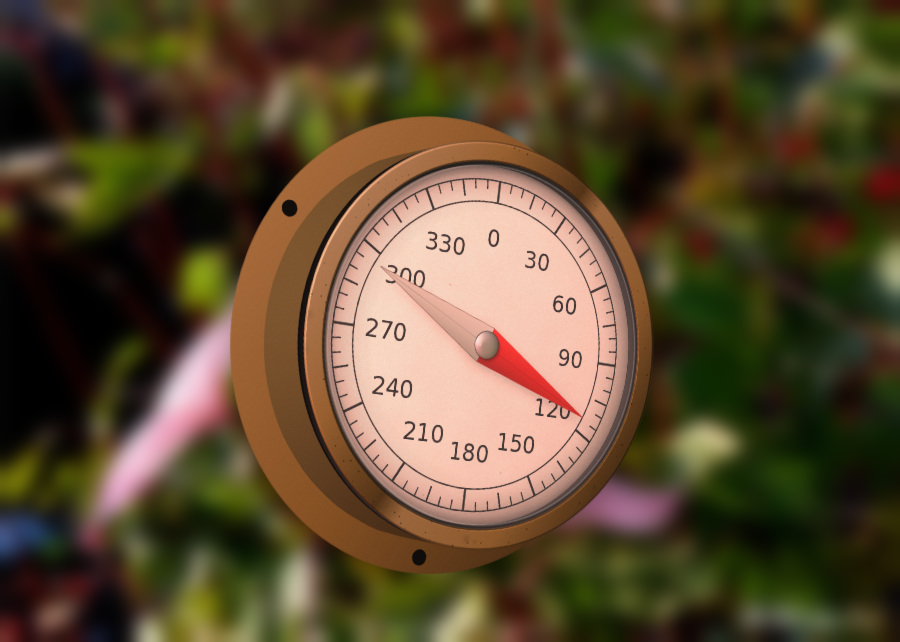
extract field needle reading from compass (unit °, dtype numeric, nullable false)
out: 115 °
